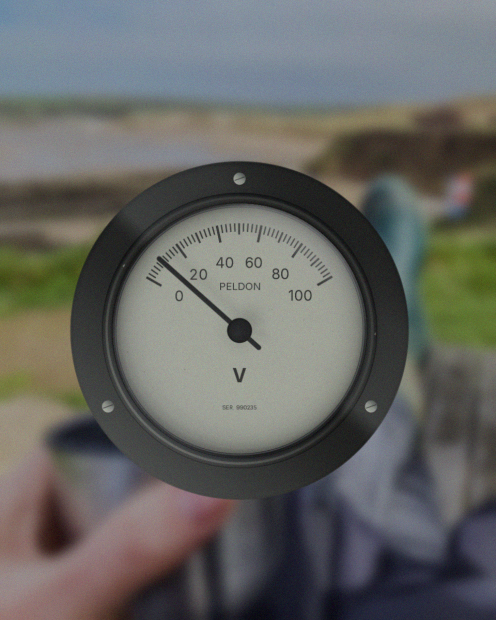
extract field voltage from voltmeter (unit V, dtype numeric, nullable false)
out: 10 V
